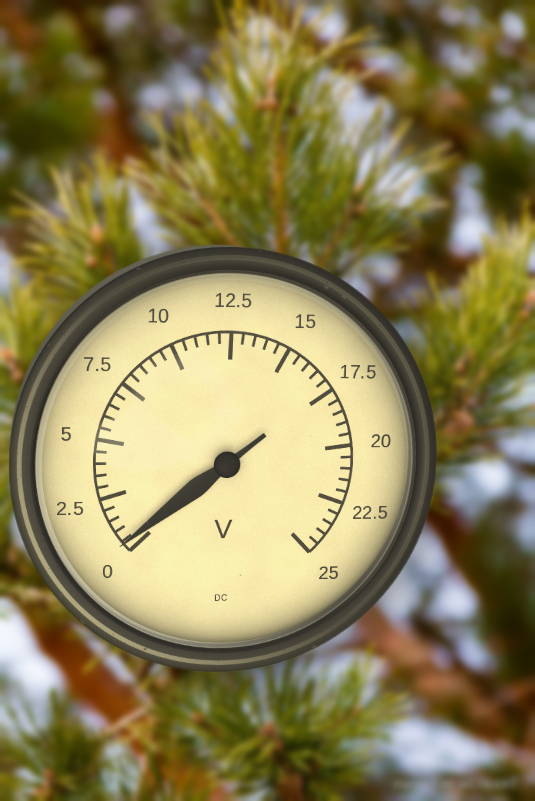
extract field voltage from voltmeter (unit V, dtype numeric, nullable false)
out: 0.5 V
